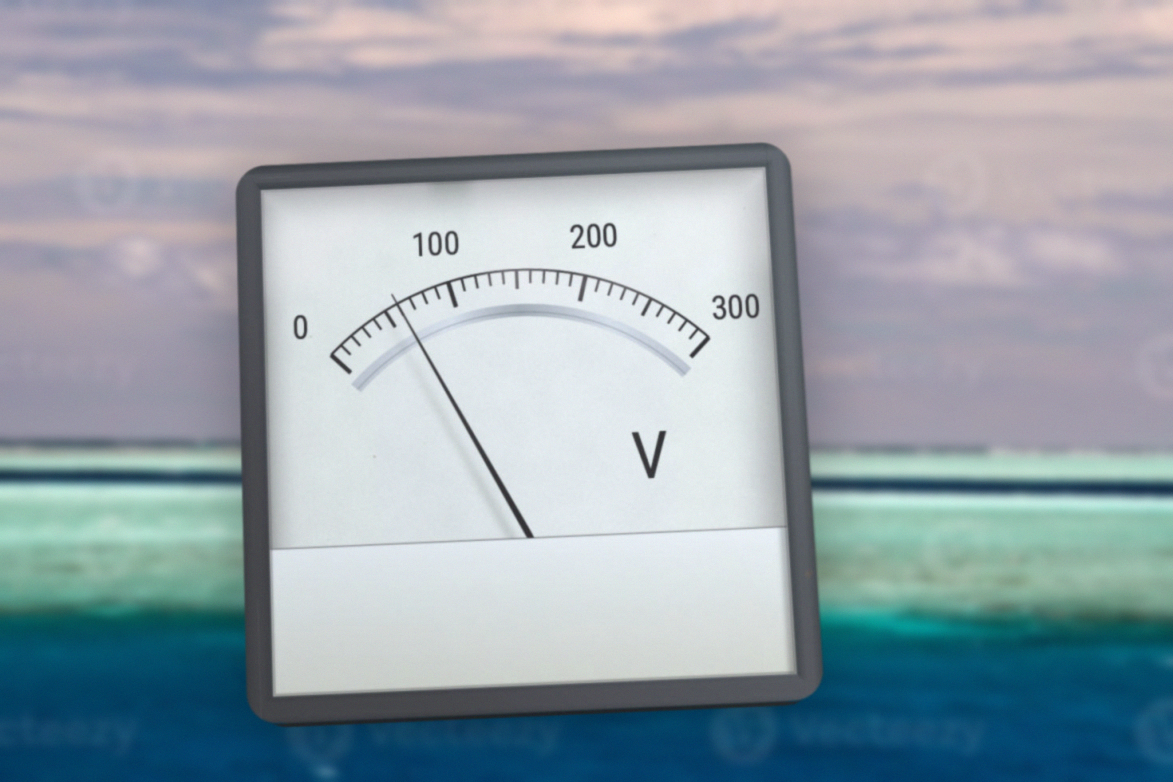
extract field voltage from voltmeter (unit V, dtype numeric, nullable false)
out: 60 V
